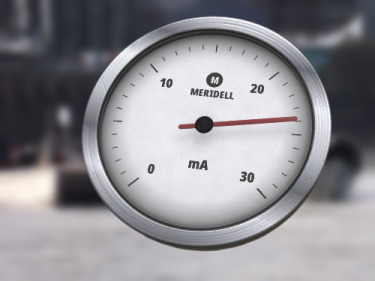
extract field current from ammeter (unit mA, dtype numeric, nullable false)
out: 24 mA
